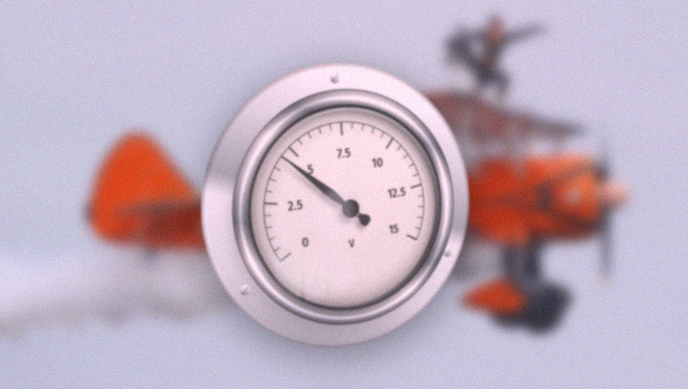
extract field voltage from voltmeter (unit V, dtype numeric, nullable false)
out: 4.5 V
